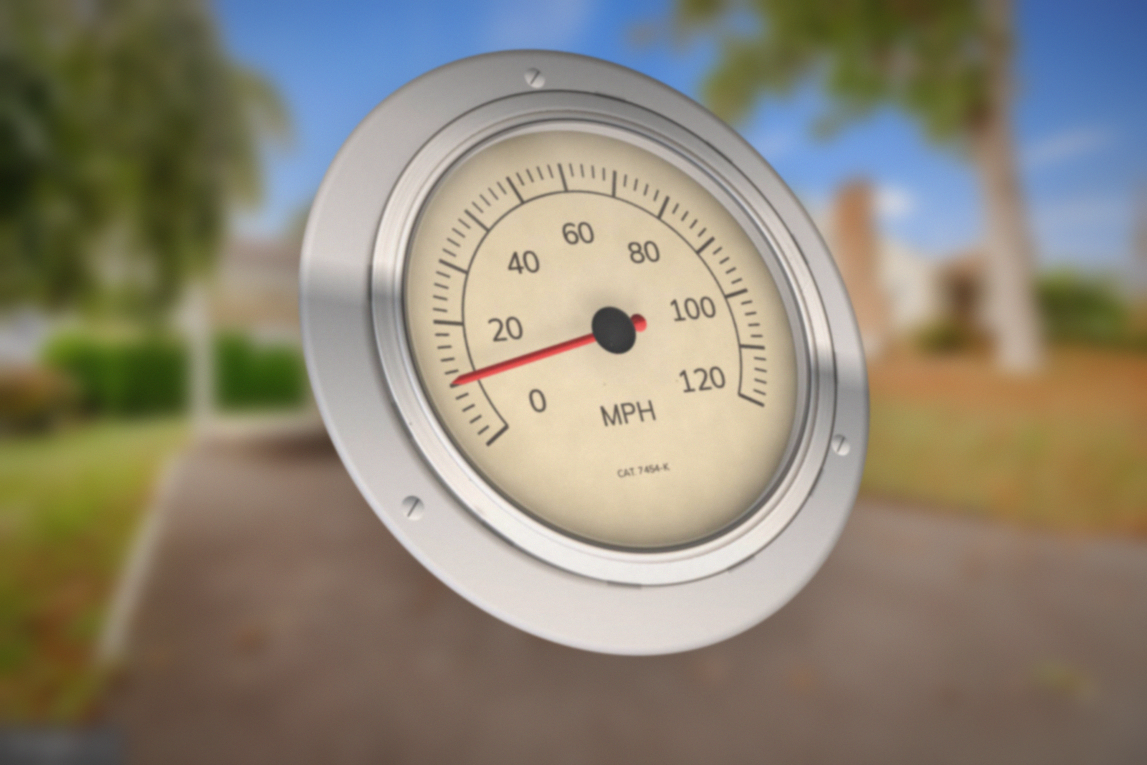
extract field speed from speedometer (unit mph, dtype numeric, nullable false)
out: 10 mph
